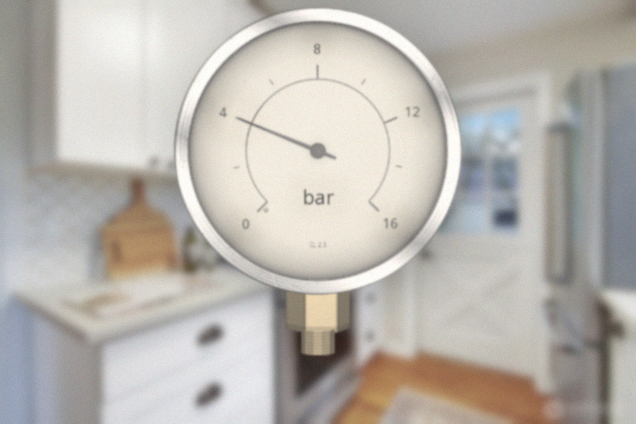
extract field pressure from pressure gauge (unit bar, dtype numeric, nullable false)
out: 4 bar
